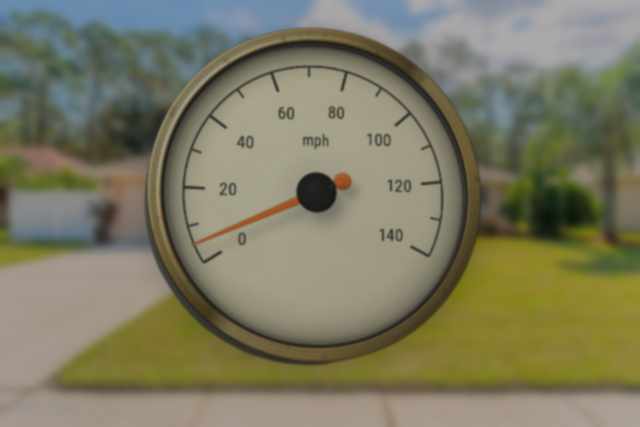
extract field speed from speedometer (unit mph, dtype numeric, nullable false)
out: 5 mph
